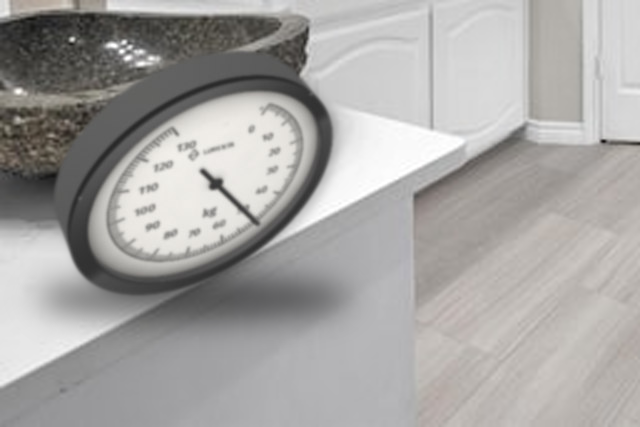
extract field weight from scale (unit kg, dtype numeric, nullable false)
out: 50 kg
